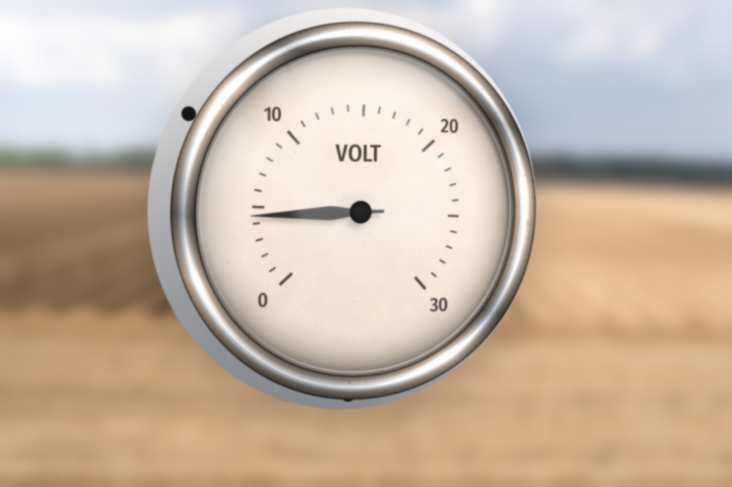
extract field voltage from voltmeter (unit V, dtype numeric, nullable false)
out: 4.5 V
